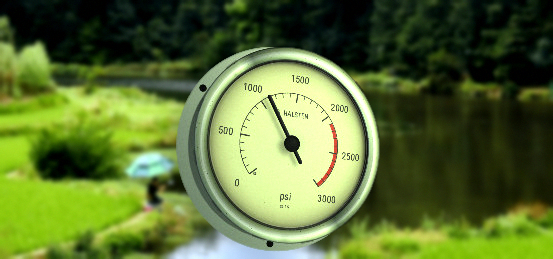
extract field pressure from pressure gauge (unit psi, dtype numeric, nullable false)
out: 1100 psi
